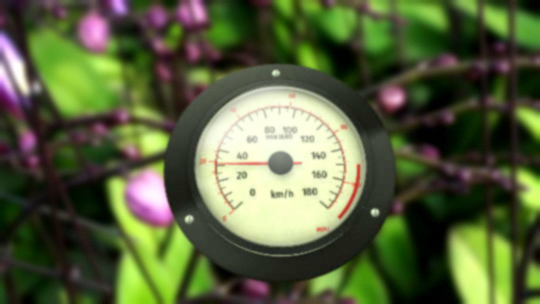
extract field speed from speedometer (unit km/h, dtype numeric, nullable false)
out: 30 km/h
